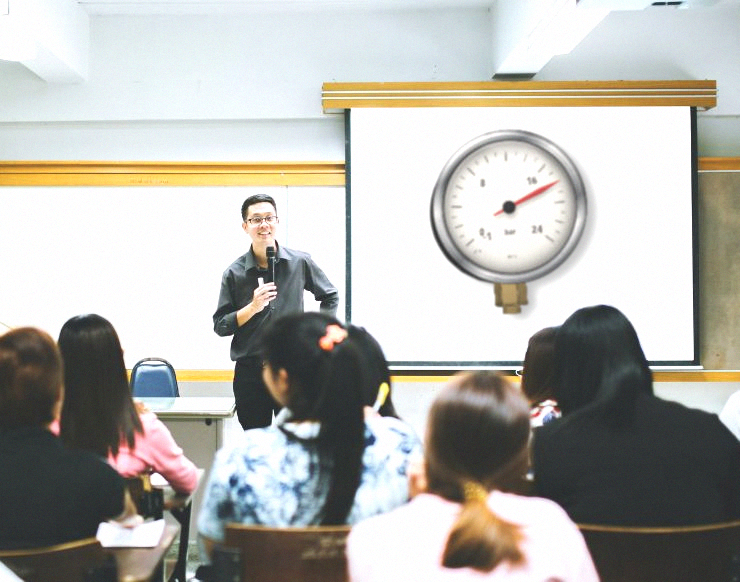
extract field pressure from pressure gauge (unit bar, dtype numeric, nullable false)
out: 18 bar
